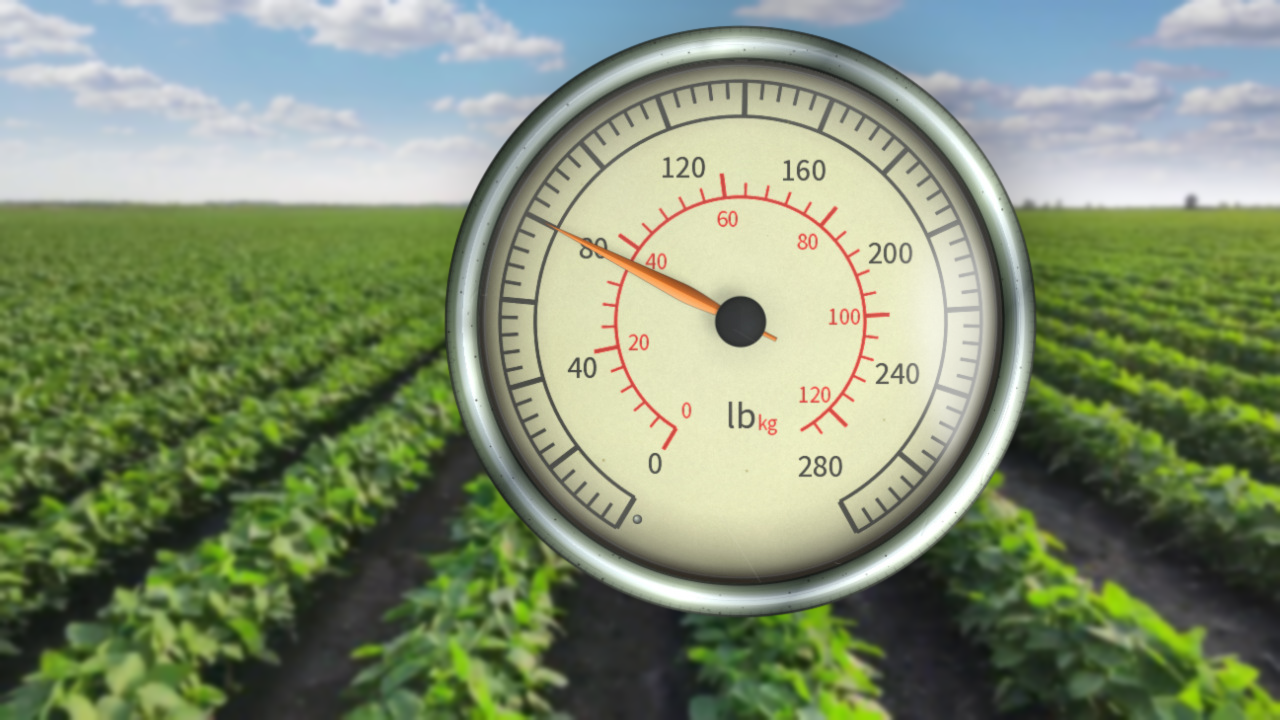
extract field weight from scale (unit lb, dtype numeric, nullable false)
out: 80 lb
